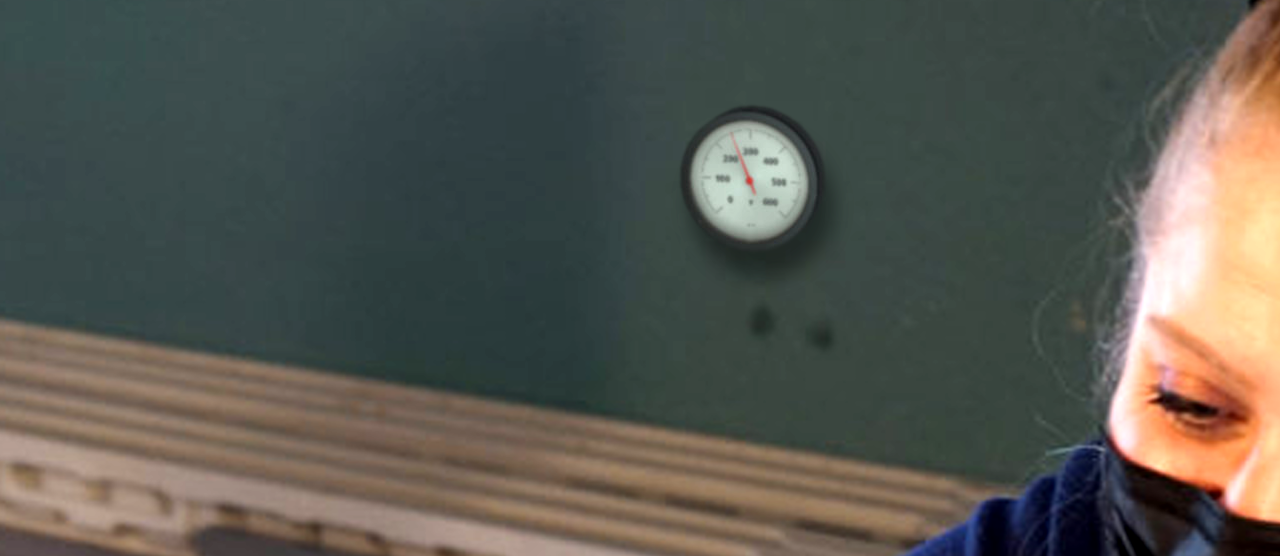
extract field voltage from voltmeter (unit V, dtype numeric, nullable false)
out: 250 V
